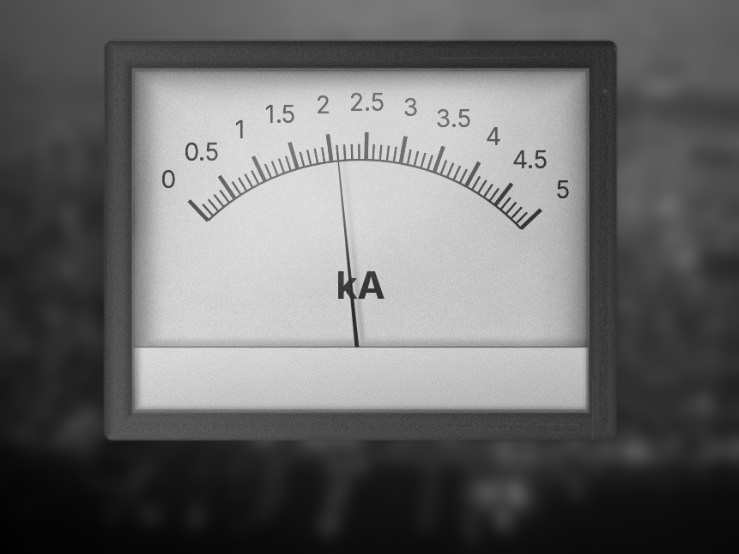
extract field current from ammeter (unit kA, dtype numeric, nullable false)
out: 2.1 kA
